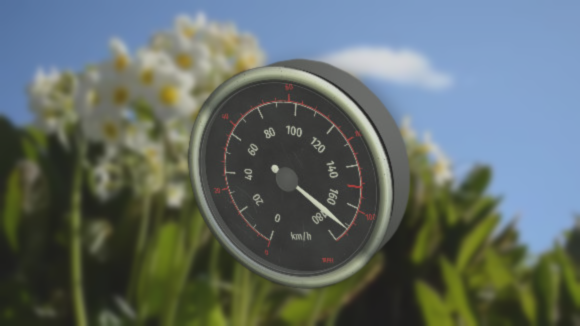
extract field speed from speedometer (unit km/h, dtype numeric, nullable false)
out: 170 km/h
